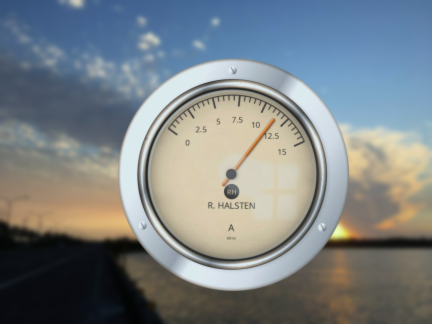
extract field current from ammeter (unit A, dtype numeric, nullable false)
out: 11.5 A
